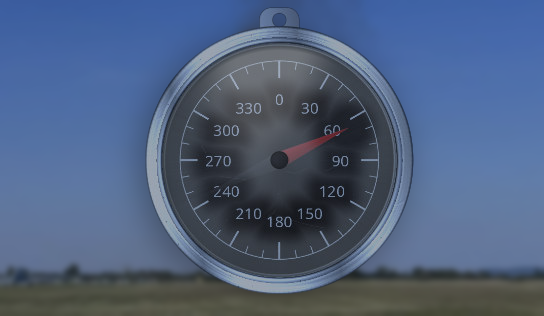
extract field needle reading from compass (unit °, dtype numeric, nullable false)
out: 65 °
